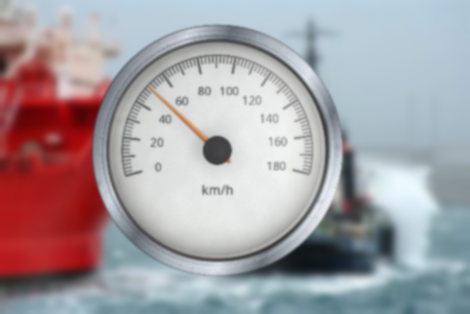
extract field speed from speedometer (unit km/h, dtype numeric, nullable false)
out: 50 km/h
